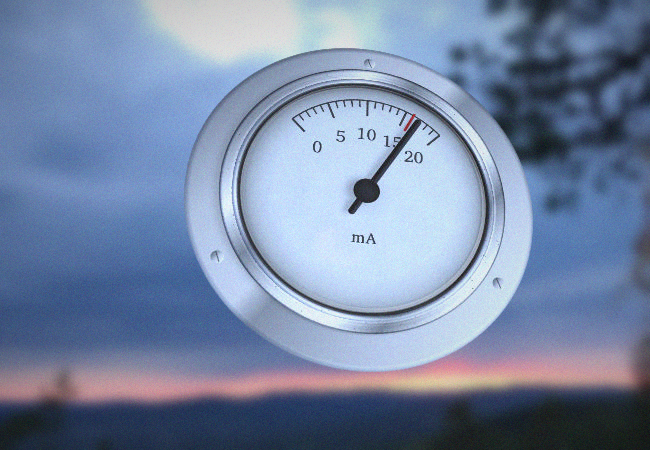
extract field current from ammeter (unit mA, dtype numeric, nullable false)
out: 17 mA
